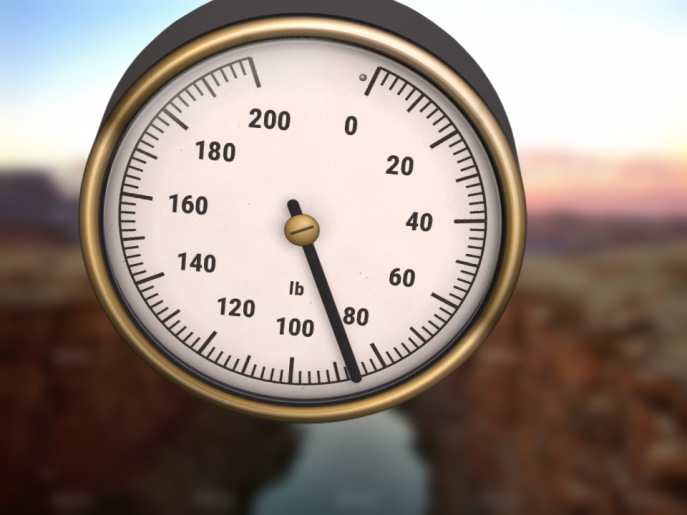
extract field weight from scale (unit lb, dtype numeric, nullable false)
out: 86 lb
